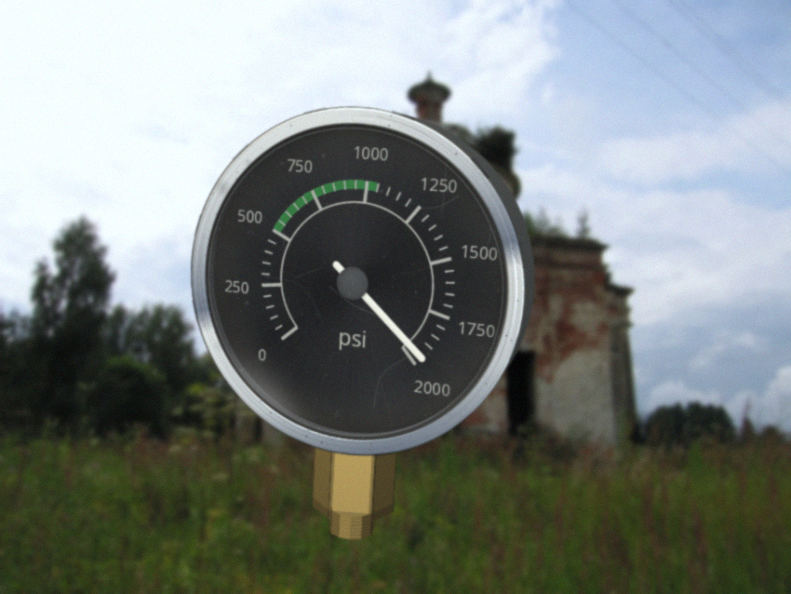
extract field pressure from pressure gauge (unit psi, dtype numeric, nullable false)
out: 1950 psi
